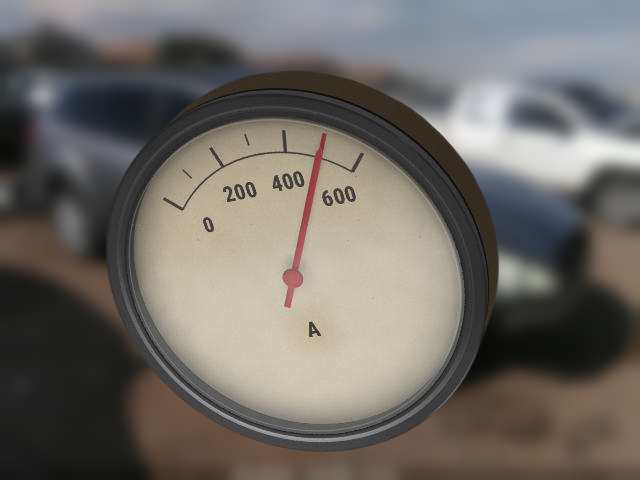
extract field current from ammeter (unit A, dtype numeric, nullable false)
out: 500 A
